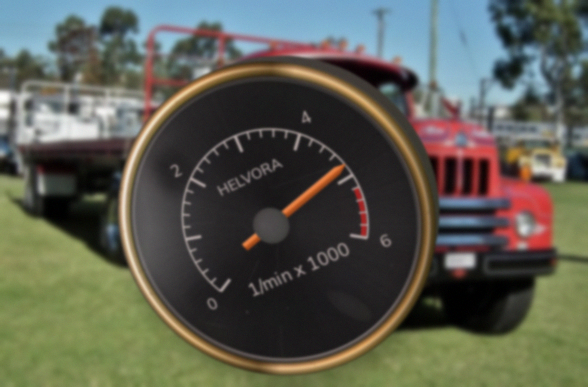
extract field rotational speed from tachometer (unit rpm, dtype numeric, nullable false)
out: 4800 rpm
